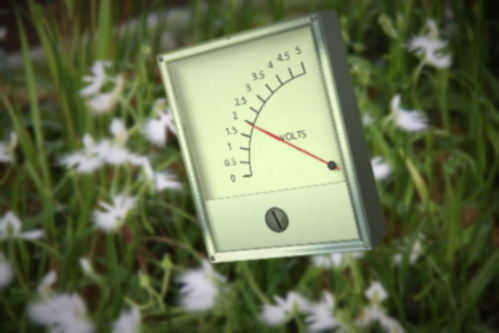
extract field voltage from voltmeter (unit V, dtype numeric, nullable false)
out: 2 V
